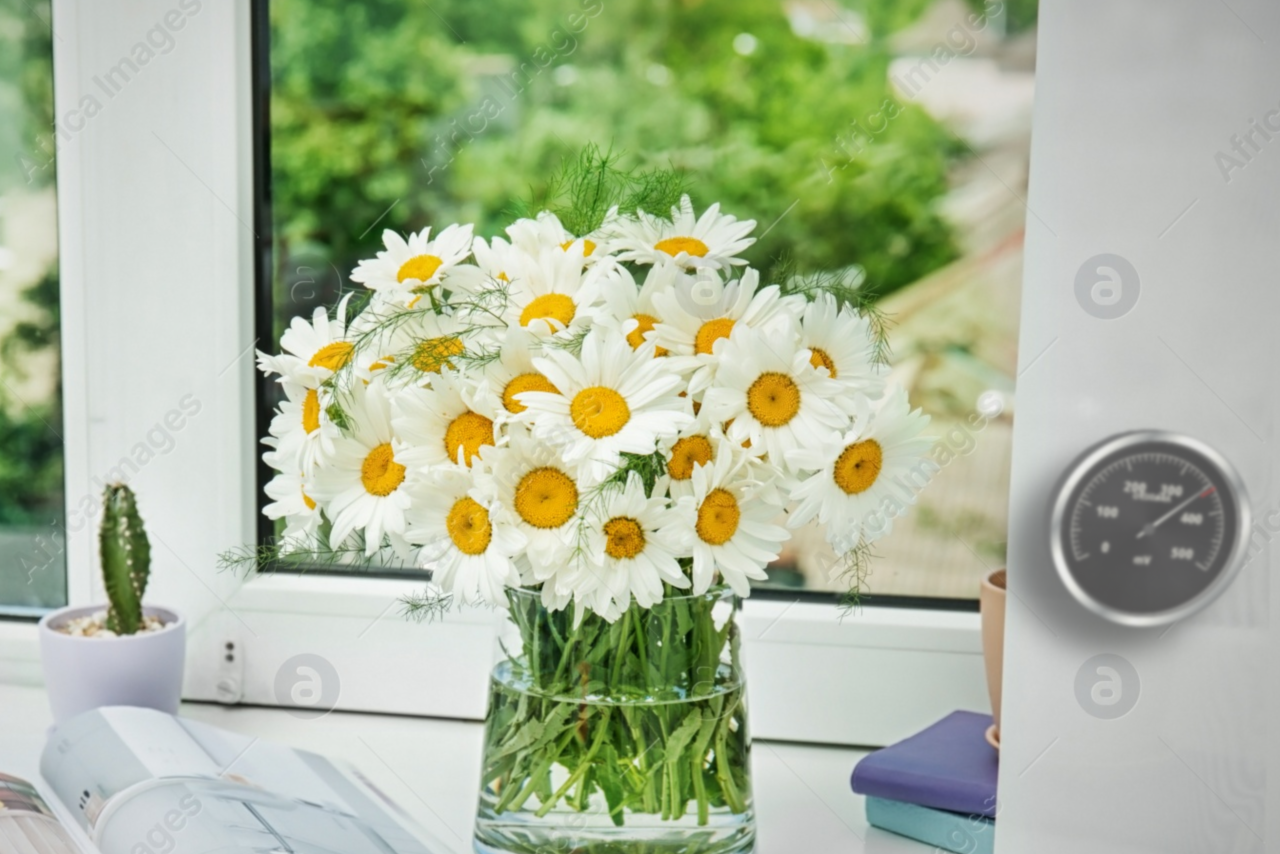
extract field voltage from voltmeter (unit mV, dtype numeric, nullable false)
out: 350 mV
